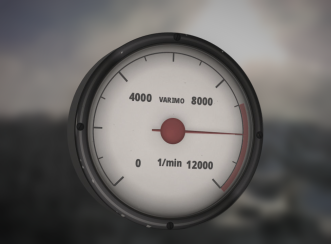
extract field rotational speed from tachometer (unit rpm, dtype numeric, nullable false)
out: 10000 rpm
